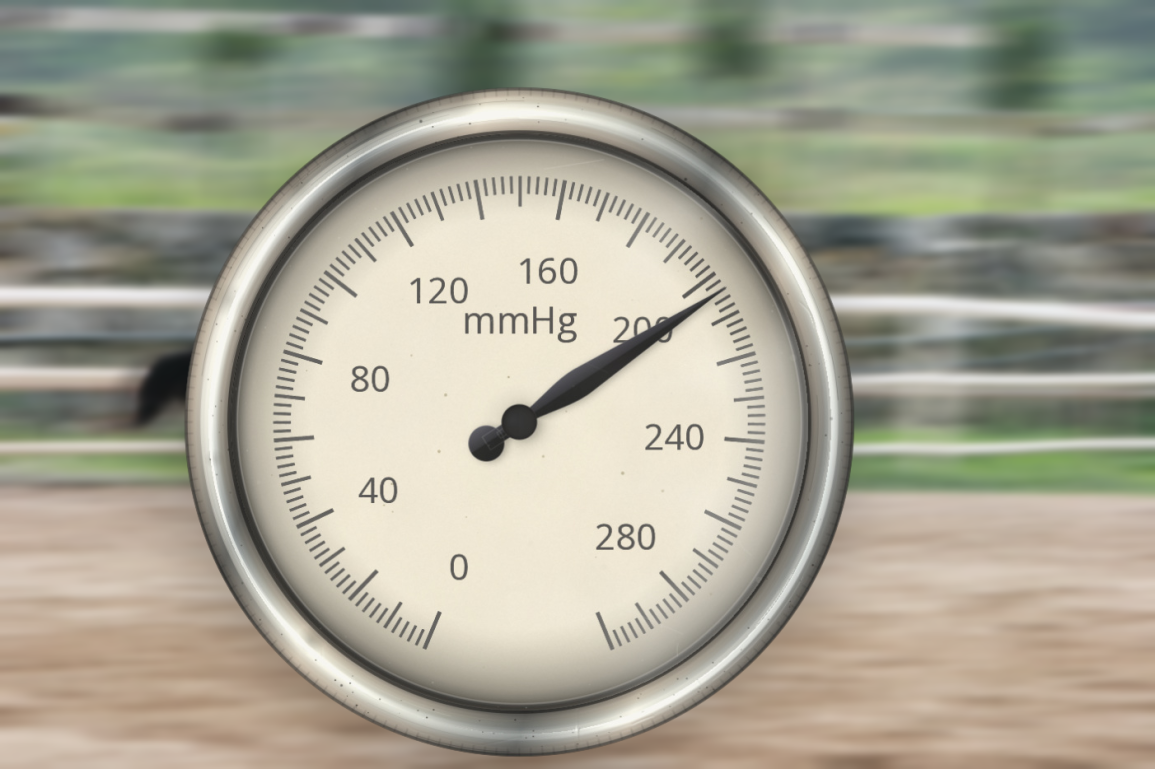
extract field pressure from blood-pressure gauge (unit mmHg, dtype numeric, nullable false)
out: 204 mmHg
